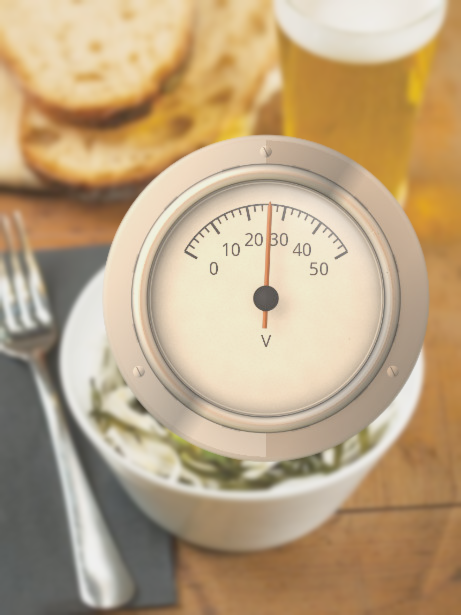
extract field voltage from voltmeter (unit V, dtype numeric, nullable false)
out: 26 V
